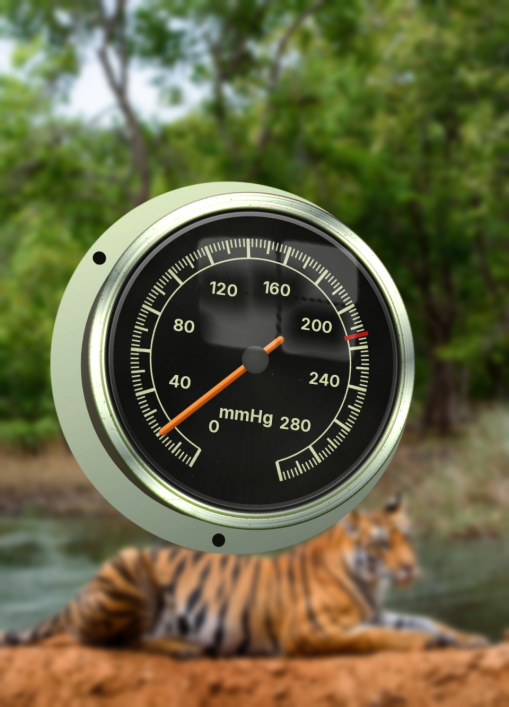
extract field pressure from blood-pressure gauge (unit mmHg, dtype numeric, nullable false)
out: 20 mmHg
